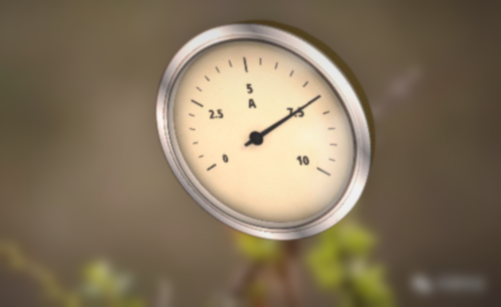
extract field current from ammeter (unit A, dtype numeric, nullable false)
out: 7.5 A
